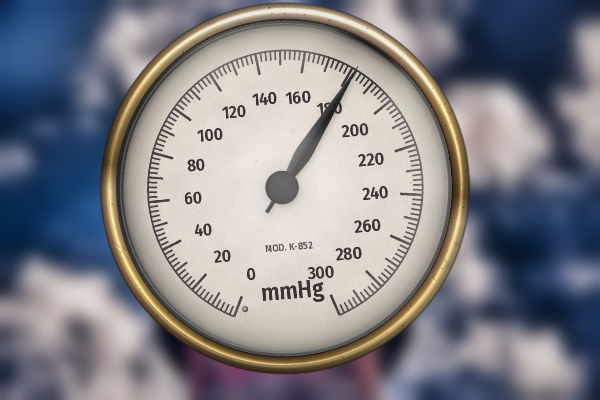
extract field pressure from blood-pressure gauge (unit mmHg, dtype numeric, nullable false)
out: 182 mmHg
